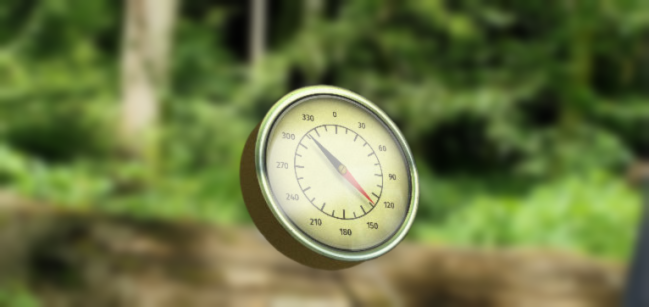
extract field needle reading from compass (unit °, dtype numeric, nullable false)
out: 135 °
